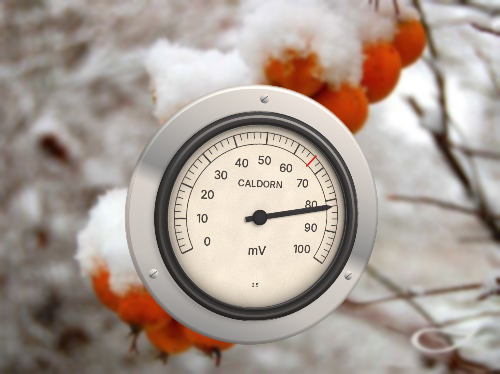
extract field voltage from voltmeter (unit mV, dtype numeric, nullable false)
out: 82 mV
